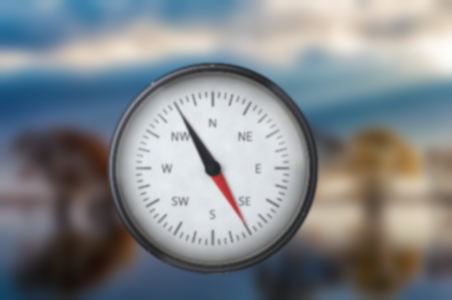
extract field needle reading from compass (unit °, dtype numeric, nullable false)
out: 150 °
